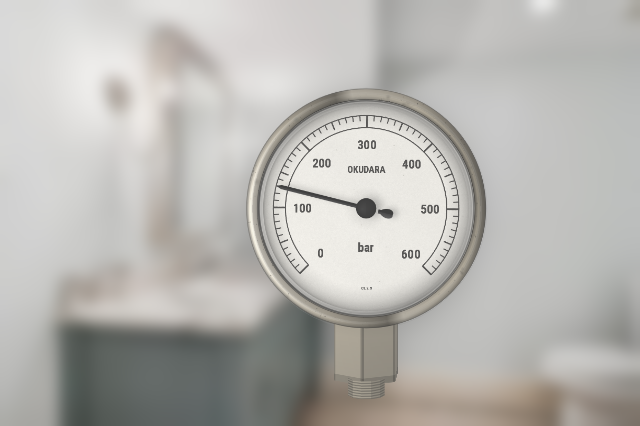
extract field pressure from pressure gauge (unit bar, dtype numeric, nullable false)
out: 130 bar
